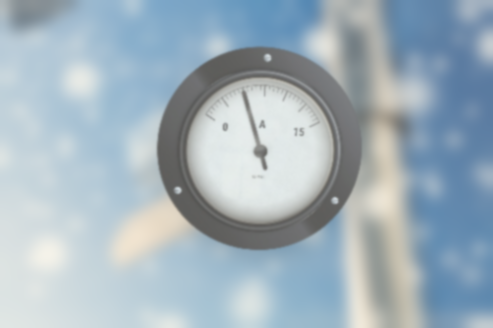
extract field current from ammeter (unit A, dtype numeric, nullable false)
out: 5 A
